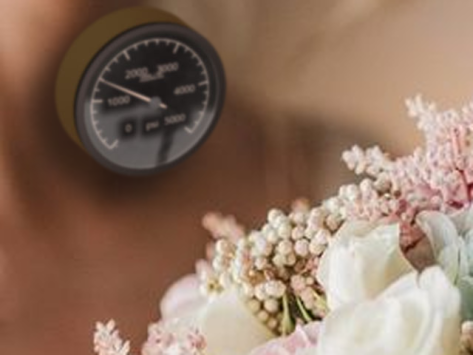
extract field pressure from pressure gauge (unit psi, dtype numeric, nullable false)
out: 1400 psi
